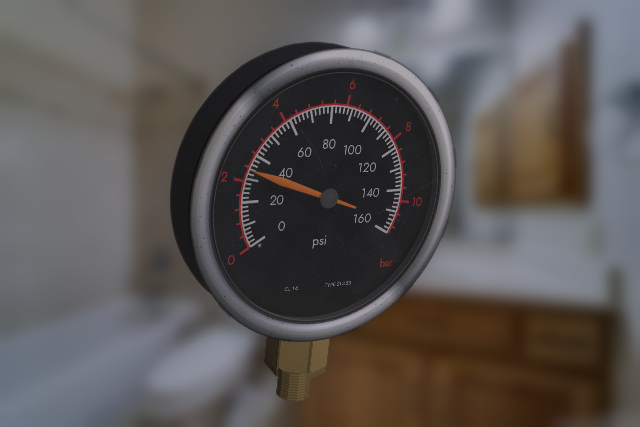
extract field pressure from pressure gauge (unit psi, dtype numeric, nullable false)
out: 34 psi
